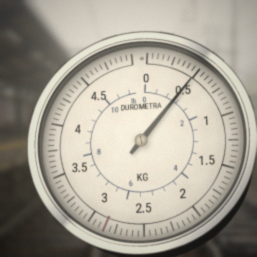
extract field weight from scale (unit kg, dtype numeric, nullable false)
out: 0.5 kg
